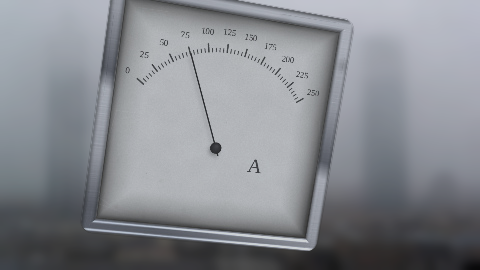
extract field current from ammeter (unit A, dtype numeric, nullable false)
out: 75 A
